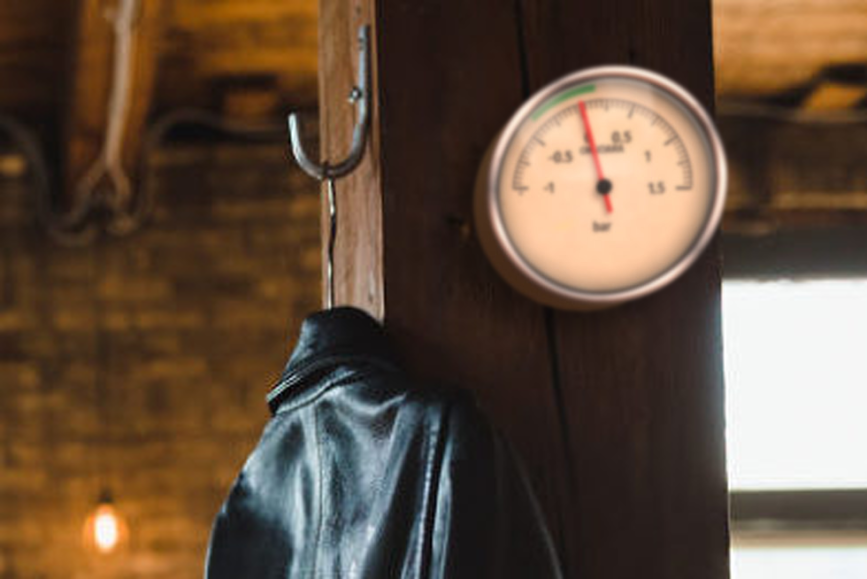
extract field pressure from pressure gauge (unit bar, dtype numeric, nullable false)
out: 0 bar
